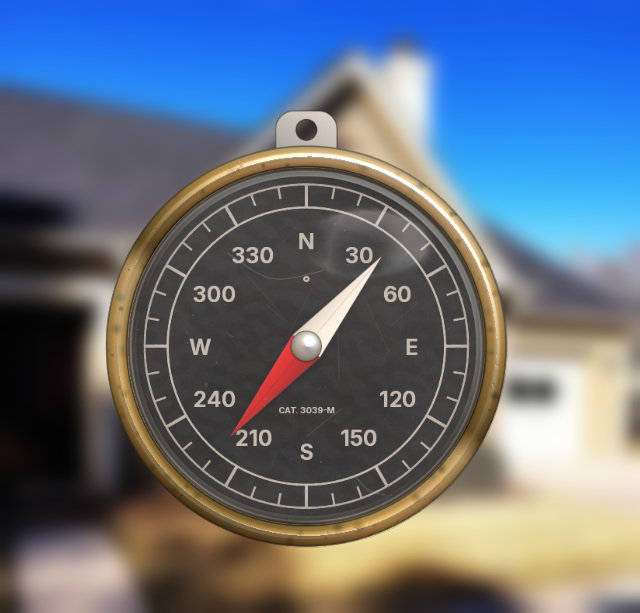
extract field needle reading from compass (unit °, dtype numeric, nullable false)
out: 220 °
